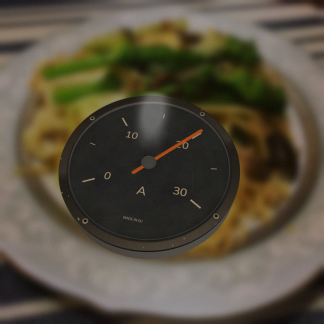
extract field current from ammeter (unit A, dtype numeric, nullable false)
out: 20 A
